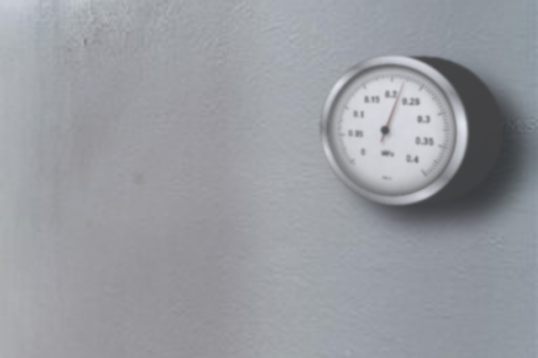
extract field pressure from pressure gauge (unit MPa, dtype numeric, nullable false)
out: 0.225 MPa
